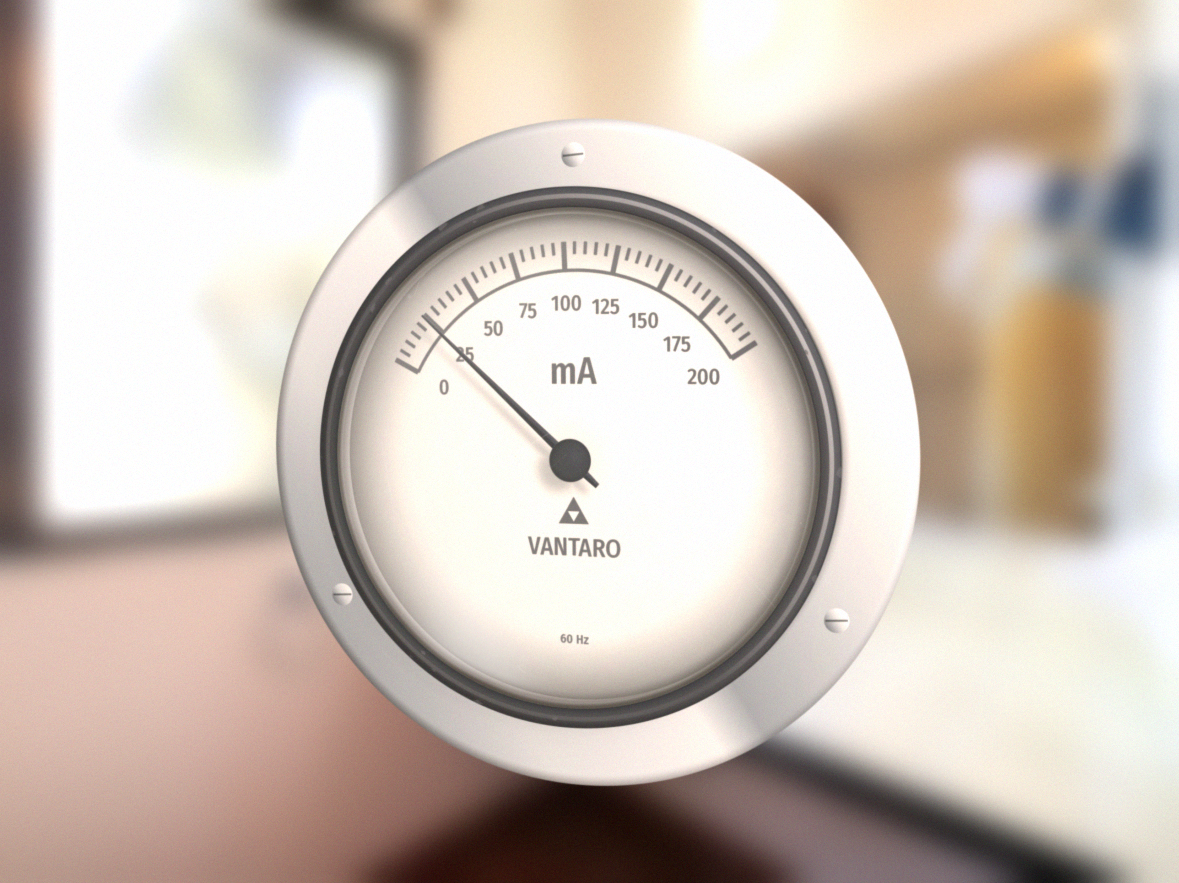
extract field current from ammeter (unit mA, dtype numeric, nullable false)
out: 25 mA
